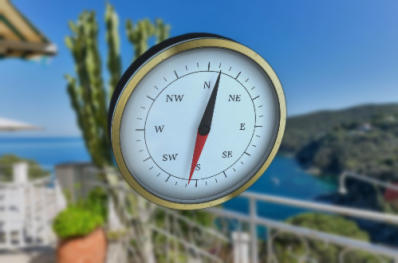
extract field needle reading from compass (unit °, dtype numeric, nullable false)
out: 190 °
